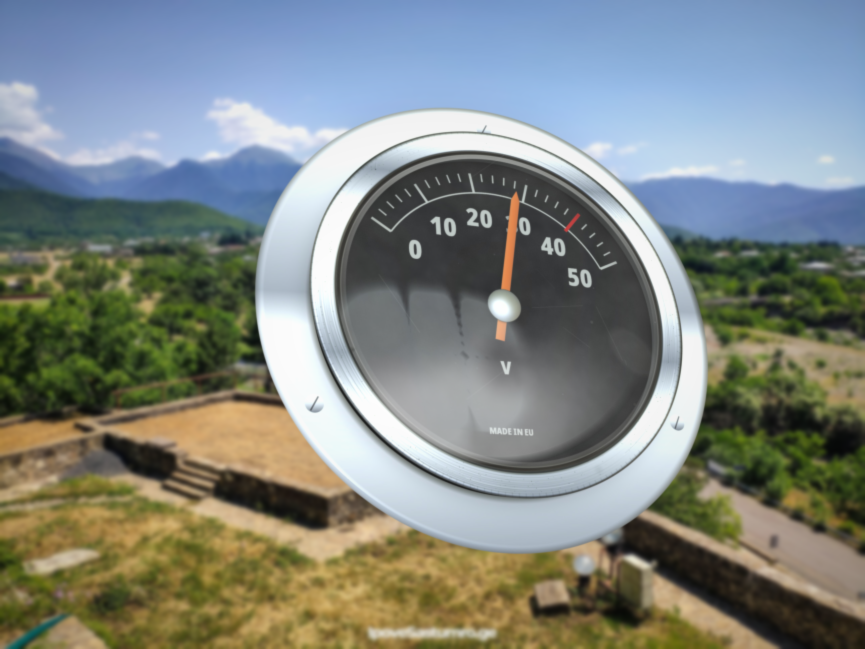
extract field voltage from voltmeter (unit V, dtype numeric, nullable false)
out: 28 V
